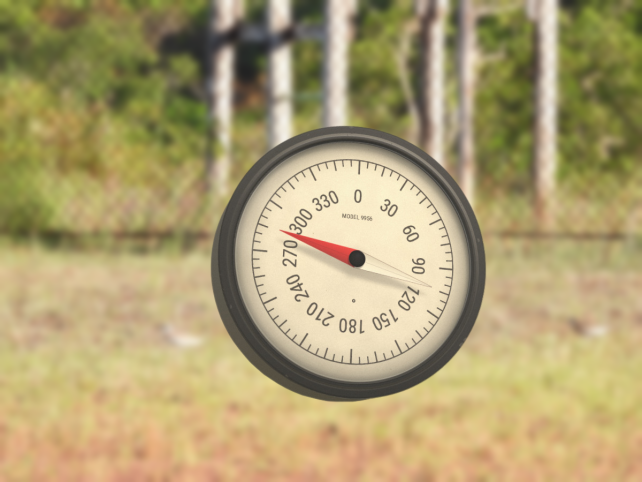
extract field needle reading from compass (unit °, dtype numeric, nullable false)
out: 285 °
